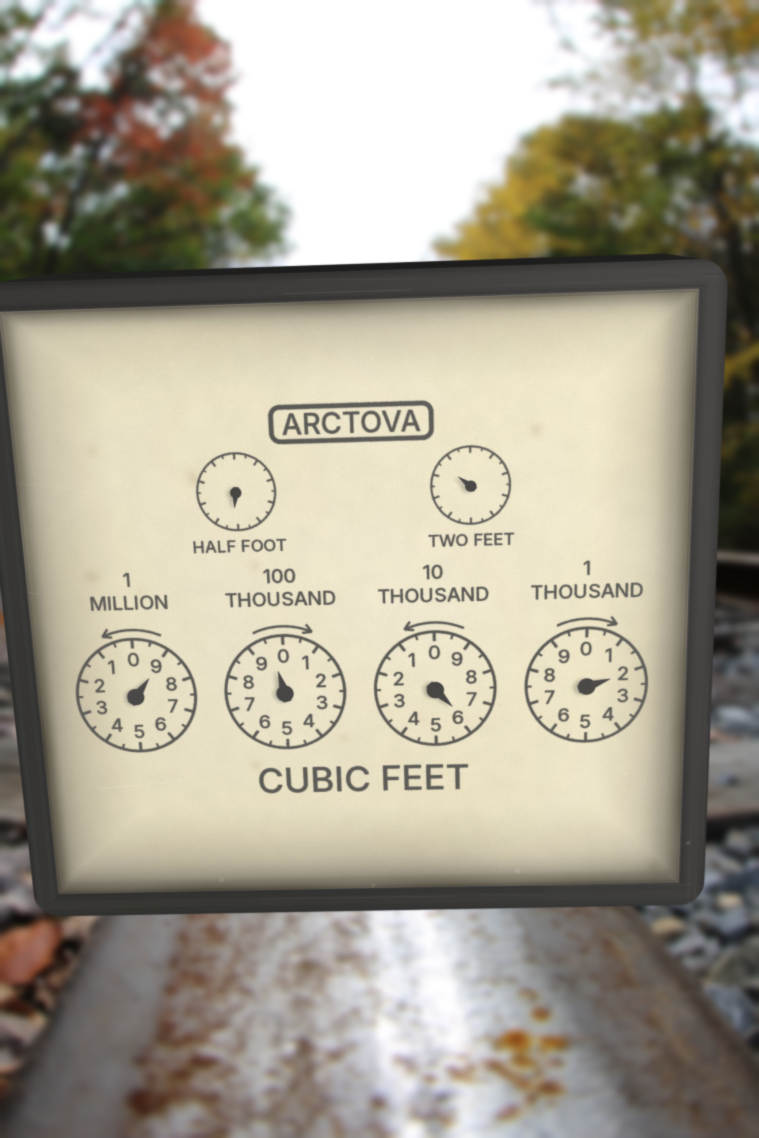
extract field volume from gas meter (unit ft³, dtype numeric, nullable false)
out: 896200 ft³
